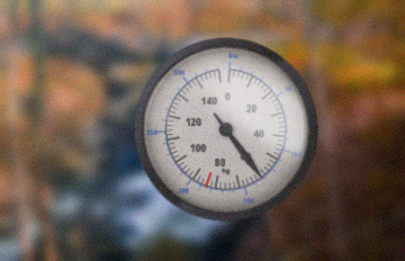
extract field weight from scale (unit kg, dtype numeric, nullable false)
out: 60 kg
